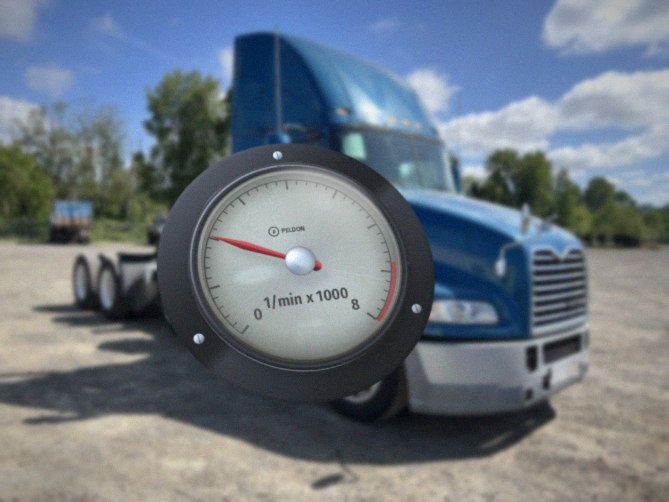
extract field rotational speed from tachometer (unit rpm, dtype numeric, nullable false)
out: 2000 rpm
